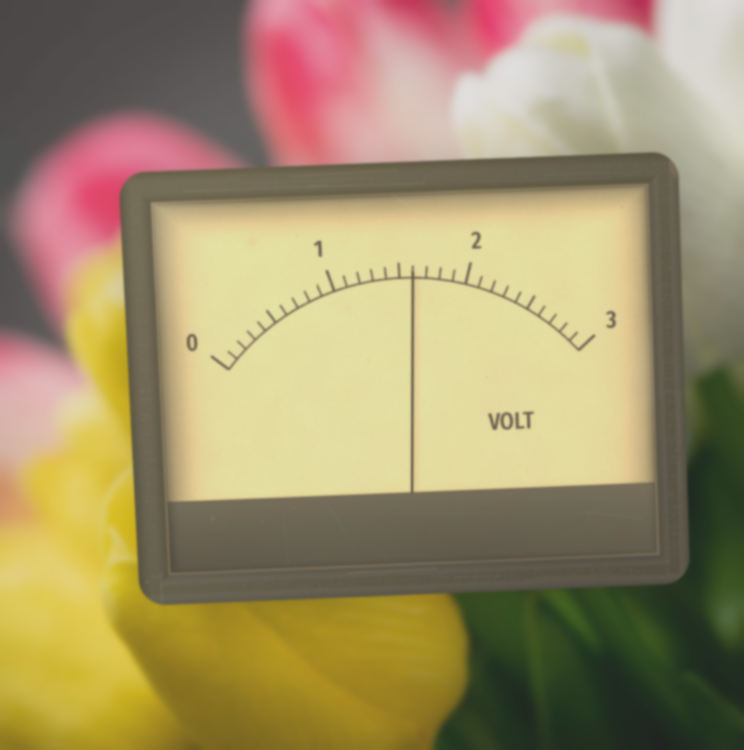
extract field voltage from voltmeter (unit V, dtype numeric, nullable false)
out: 1.6 V
